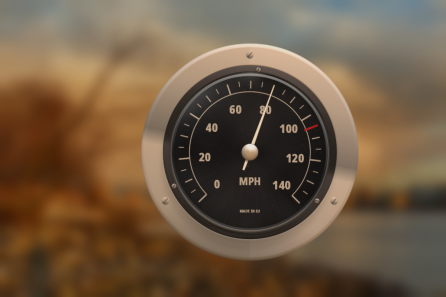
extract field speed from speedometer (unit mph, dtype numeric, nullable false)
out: 80 mph
